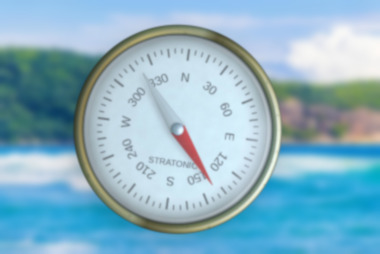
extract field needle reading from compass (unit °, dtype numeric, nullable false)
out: 140 °
